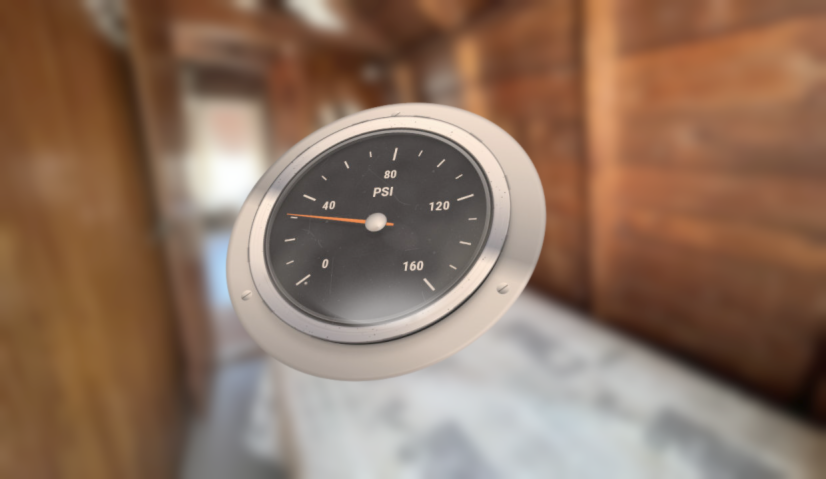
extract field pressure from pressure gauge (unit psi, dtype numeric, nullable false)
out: 30 psi
